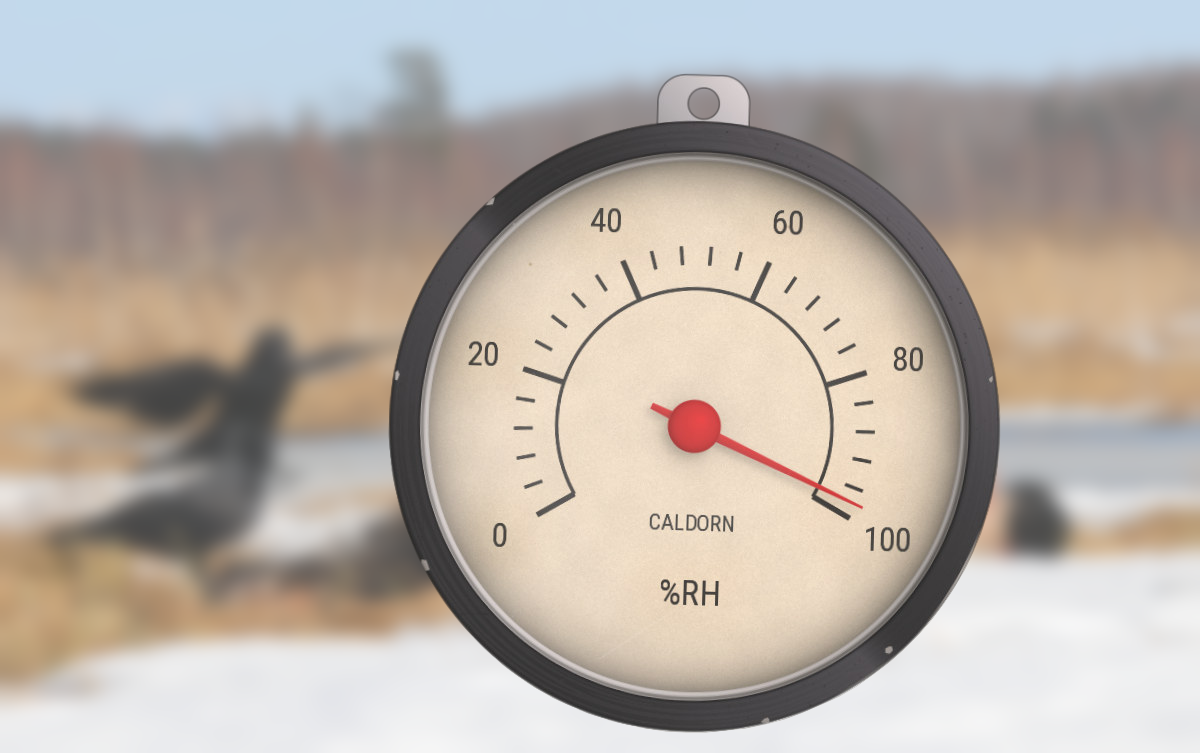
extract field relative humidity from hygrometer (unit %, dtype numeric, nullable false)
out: 98 %
